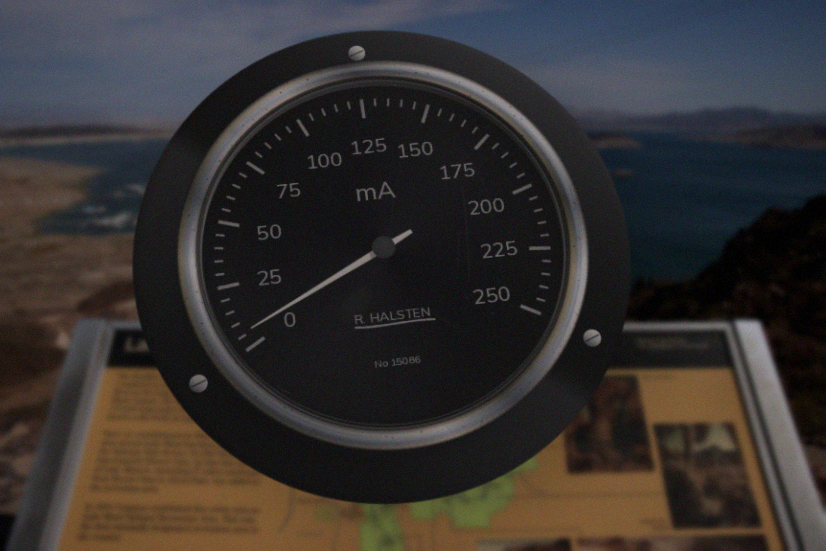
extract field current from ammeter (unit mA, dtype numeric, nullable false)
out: 5 mA
